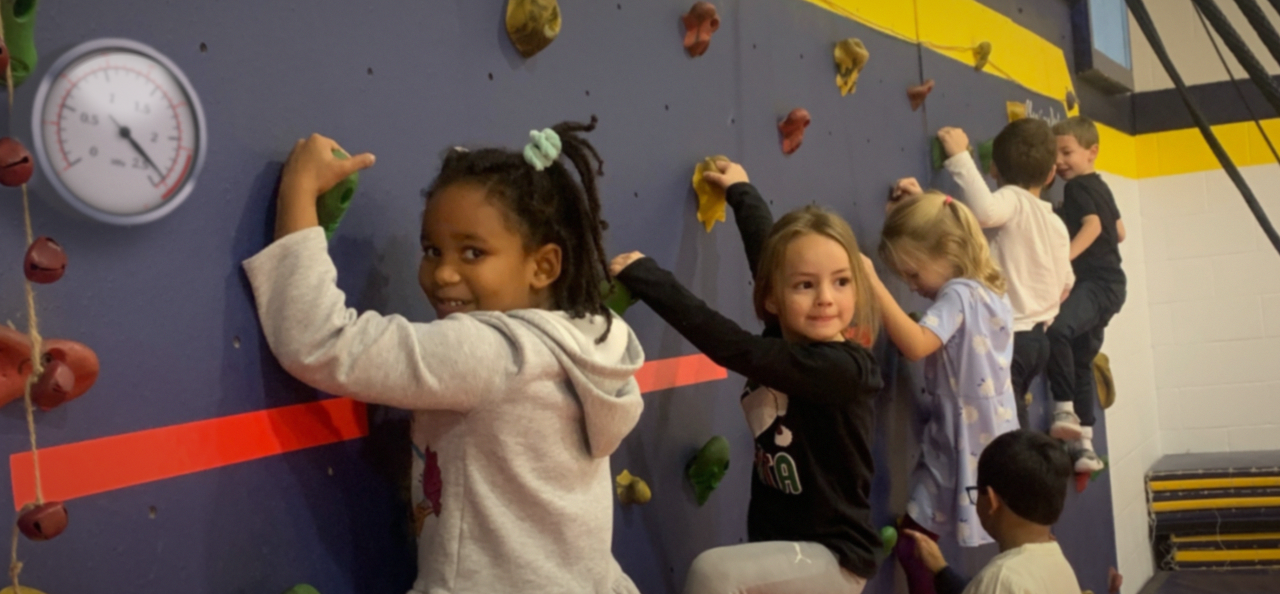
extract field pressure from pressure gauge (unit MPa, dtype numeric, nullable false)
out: 2.4 MPa
